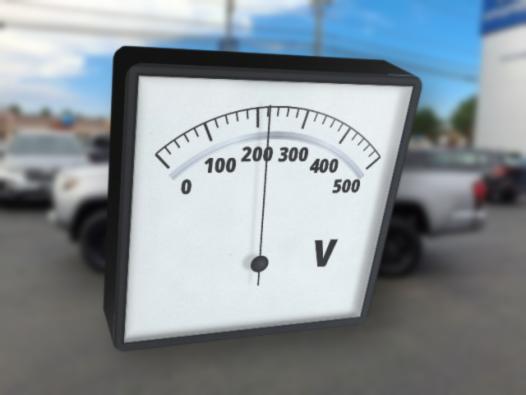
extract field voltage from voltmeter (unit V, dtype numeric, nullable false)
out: 220 V
